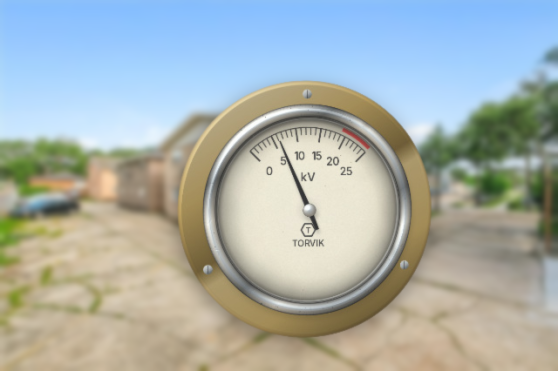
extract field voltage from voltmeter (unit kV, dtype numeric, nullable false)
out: 6 kV
